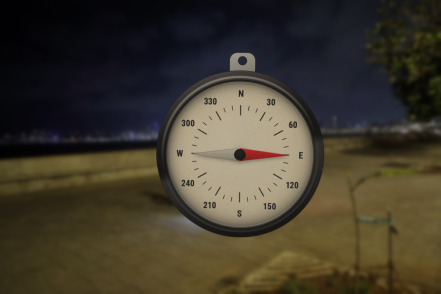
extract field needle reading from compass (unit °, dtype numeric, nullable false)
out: 90 °
